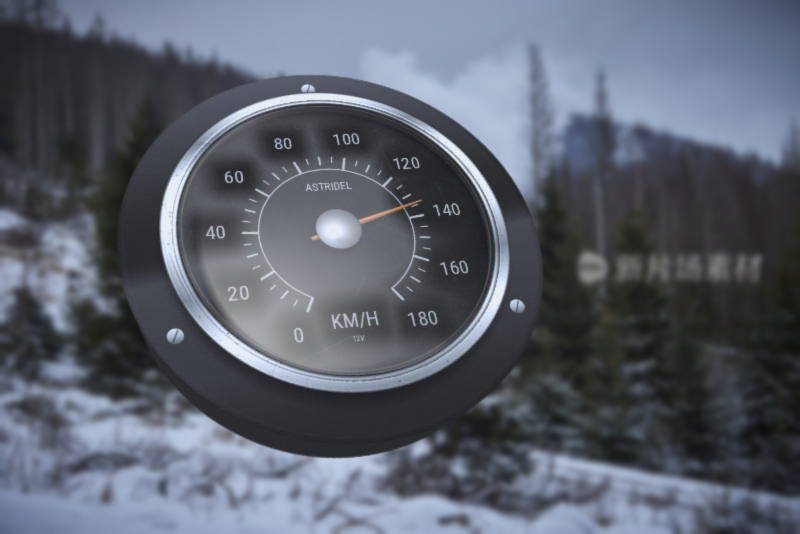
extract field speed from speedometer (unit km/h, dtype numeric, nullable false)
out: 135 km/h
